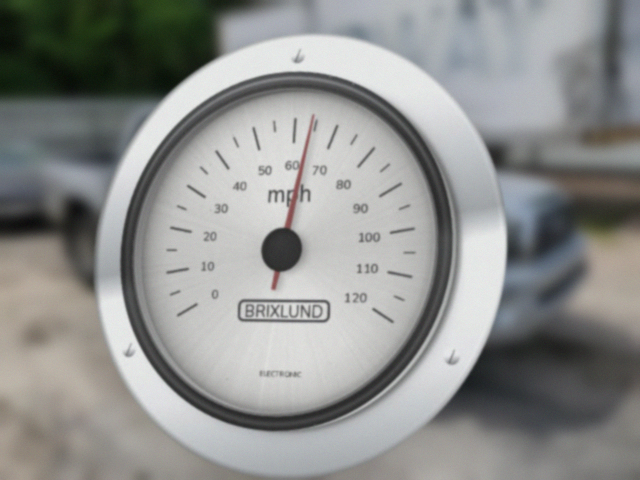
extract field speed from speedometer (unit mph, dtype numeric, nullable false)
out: 65 mph
